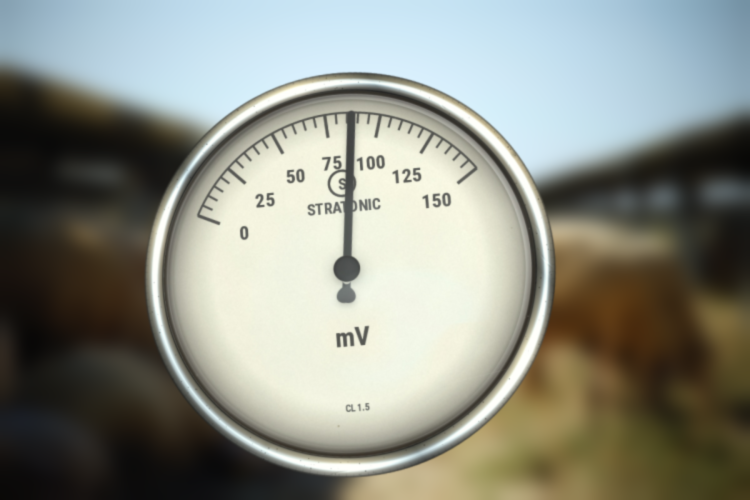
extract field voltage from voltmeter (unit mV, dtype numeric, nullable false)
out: 87.5 mV
